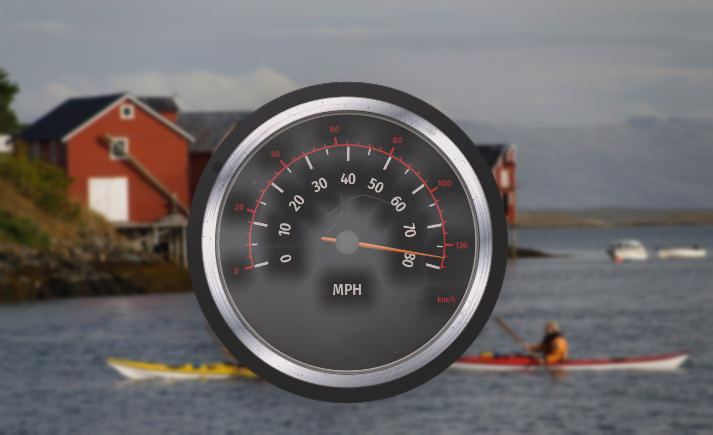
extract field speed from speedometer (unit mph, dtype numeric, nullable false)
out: 77.5 mph
